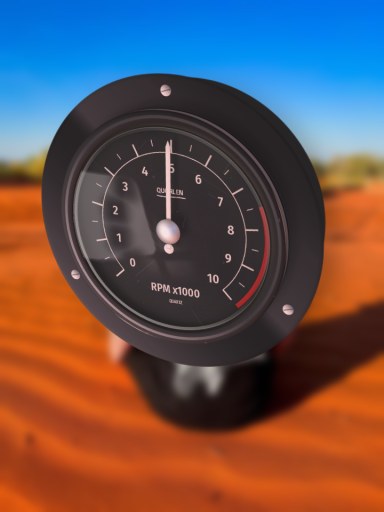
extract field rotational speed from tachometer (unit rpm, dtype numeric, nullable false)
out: 5000 rpm
